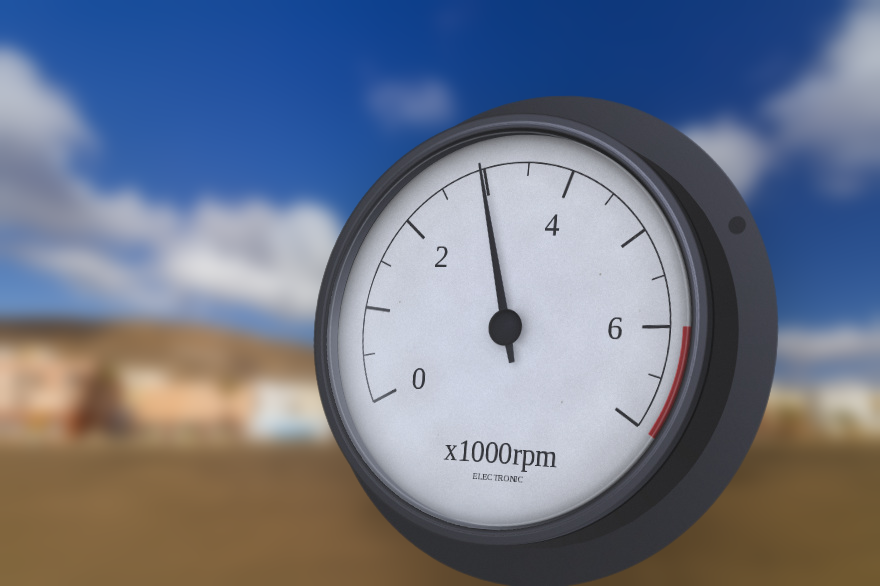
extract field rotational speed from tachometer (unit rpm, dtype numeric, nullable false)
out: 3000 rpm
